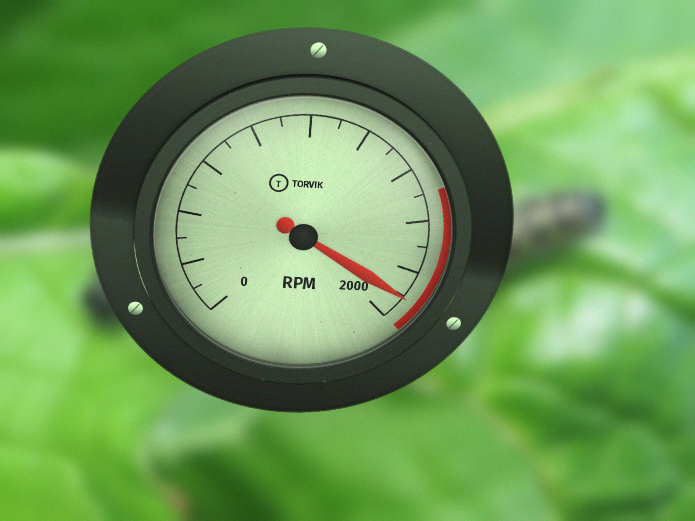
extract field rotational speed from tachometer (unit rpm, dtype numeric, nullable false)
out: 1900 rpm
